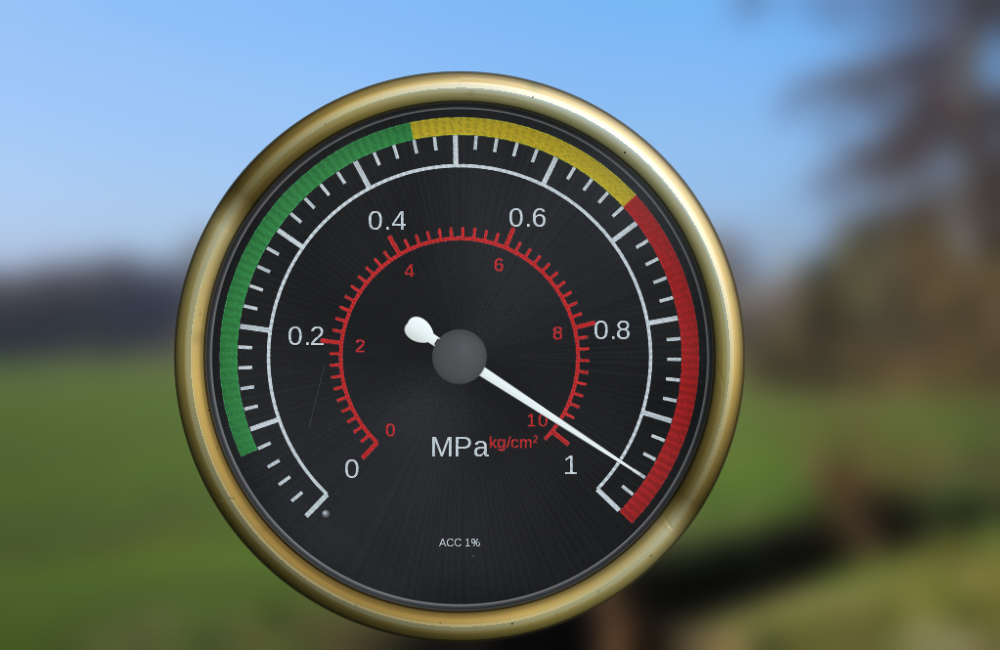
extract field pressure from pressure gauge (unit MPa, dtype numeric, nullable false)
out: 0.96 MPa
